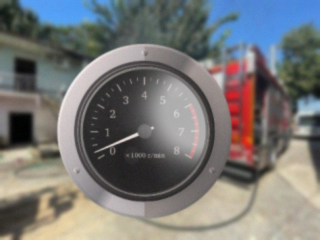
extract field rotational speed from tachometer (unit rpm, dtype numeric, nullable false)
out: 250 rpm
